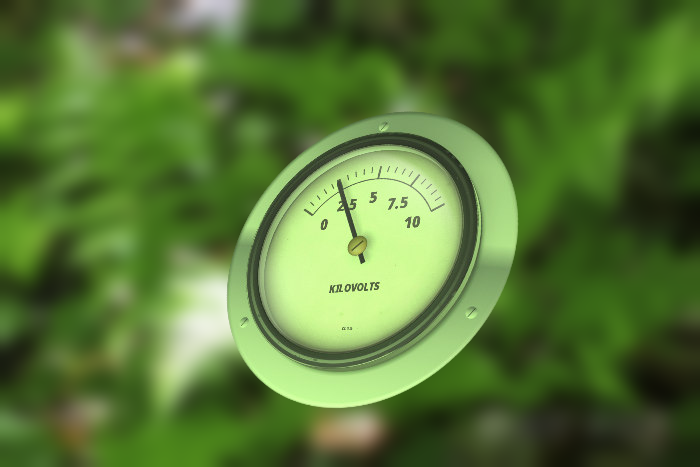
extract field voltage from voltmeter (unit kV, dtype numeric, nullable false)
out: 2.5 kV
